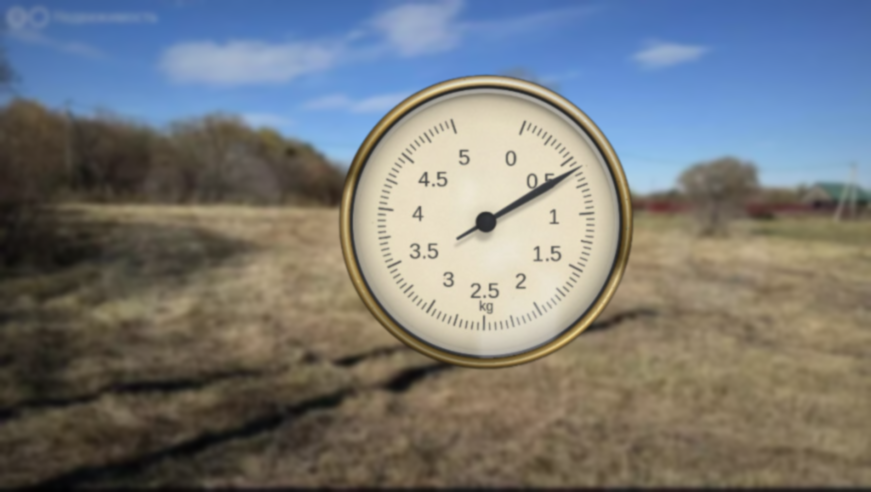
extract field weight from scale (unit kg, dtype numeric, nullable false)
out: 0.6 kg
